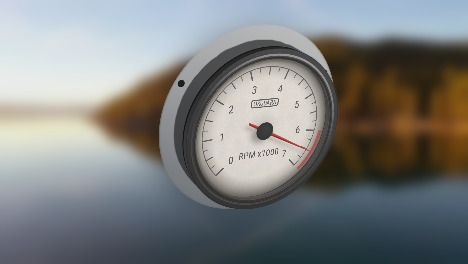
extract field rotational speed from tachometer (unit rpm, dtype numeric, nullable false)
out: 6500 rpm
